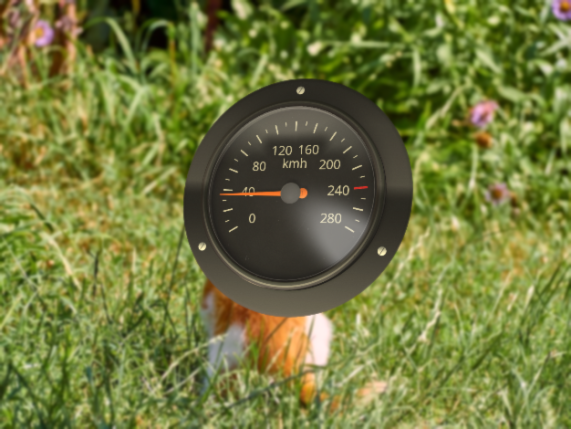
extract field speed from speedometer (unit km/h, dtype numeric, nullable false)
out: 35 km/h
